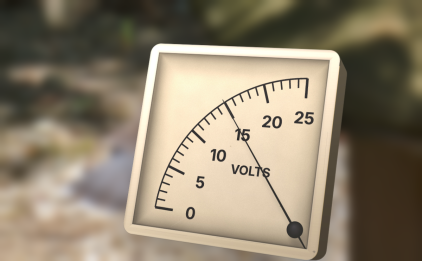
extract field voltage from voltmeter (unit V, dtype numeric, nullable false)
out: 15 V
